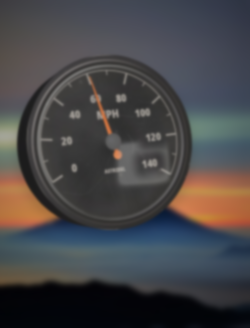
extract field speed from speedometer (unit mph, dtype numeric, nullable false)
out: 60 mph
